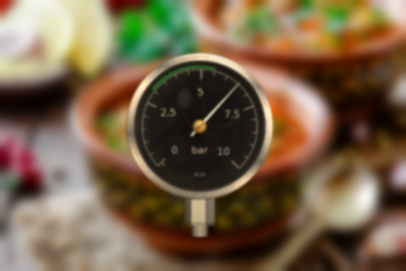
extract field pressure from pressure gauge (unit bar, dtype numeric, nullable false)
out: 6.5 bar
